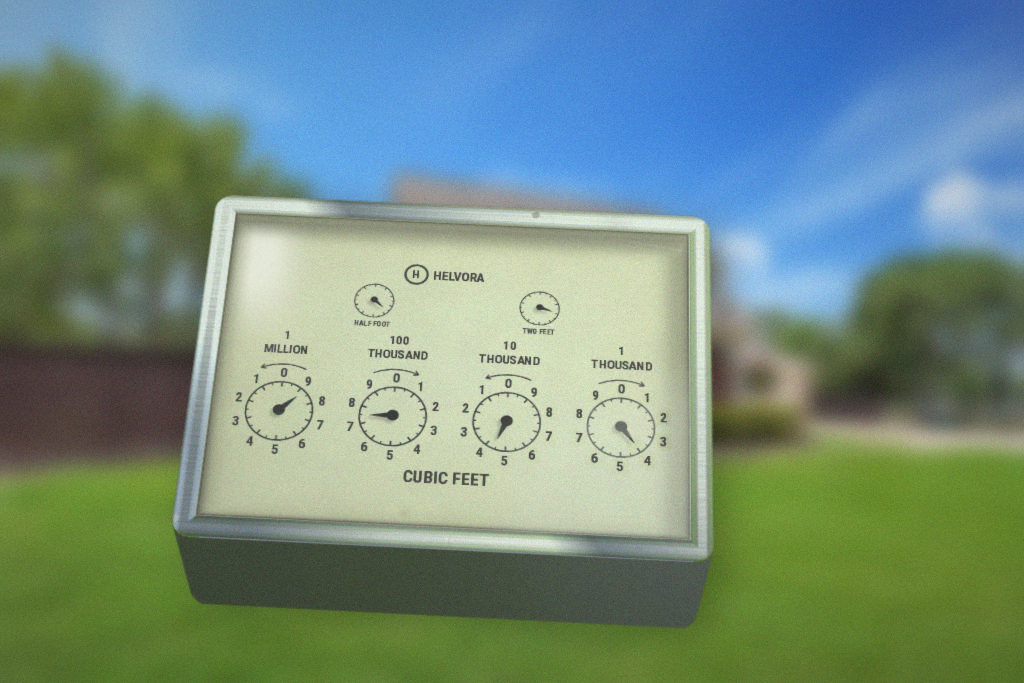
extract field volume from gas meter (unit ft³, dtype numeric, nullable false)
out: 874400 ft³
